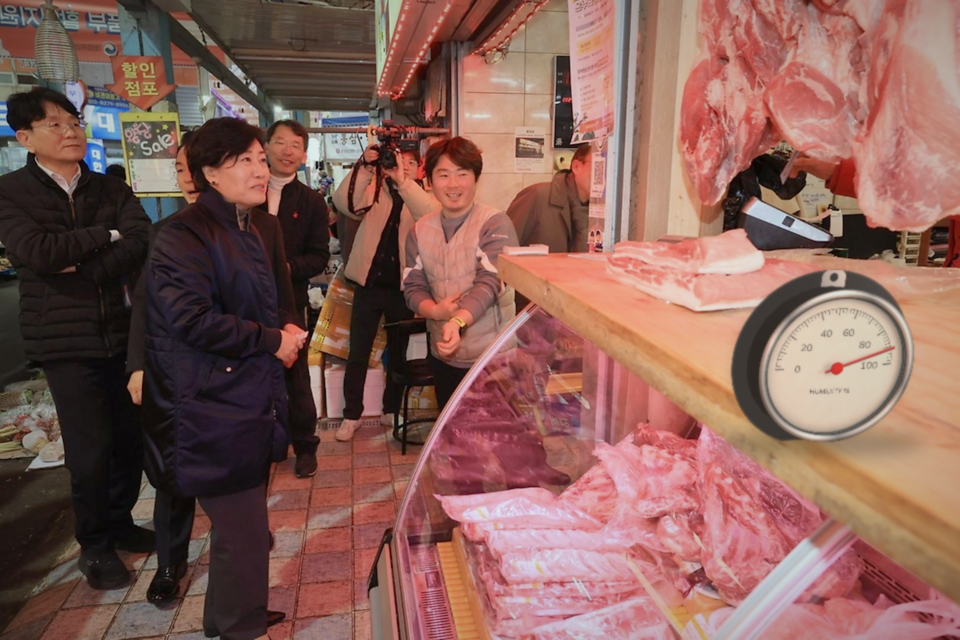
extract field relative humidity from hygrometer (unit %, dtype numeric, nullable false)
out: 90 %
